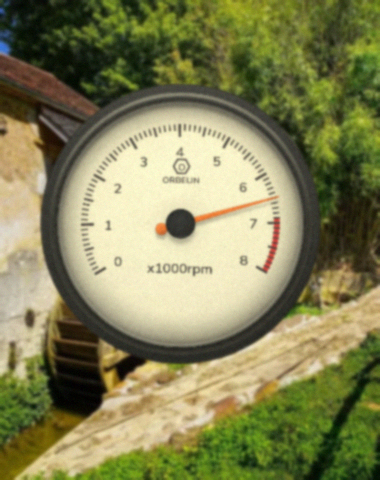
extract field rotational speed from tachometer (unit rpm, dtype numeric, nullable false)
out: 6500 rpm
